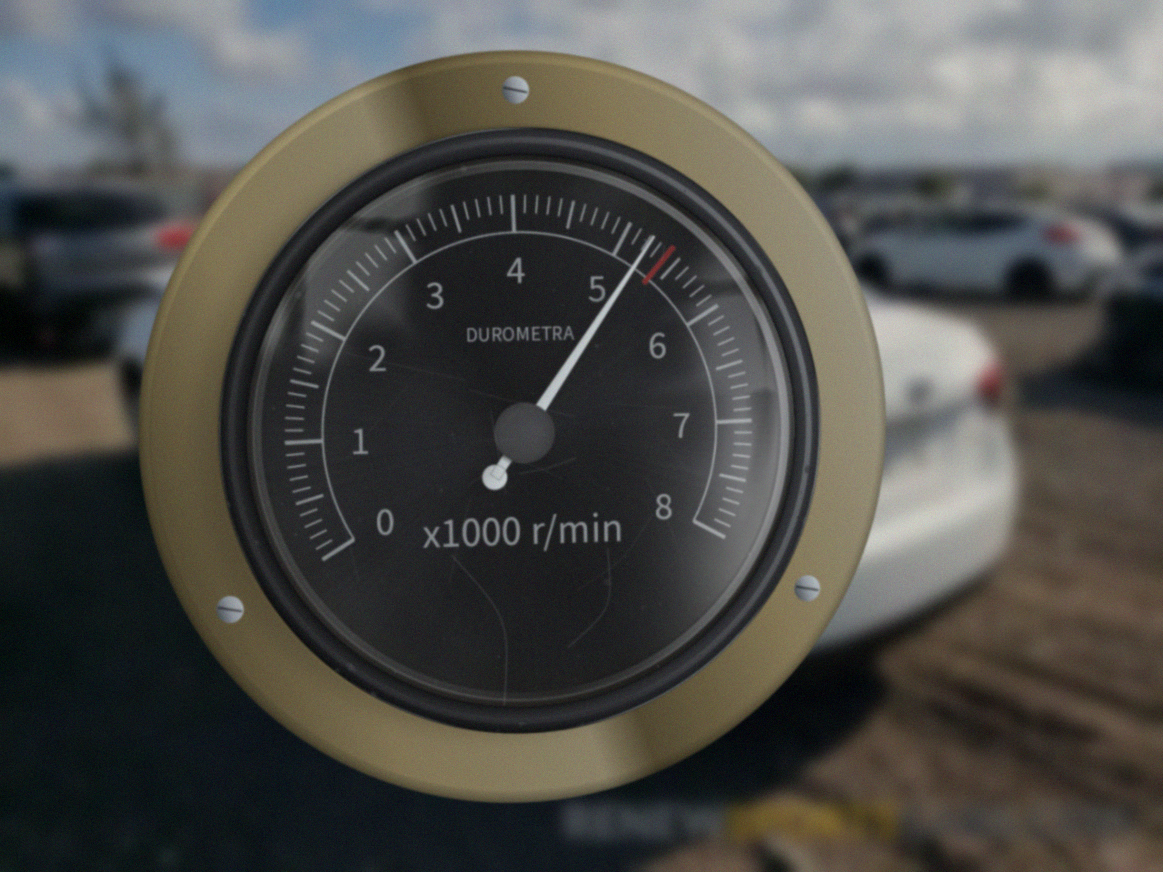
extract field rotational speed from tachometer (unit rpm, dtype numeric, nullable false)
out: 5200 rpm
